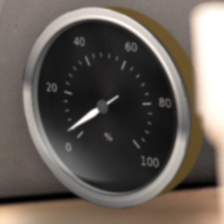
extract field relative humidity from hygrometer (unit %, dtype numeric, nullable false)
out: 4 %
